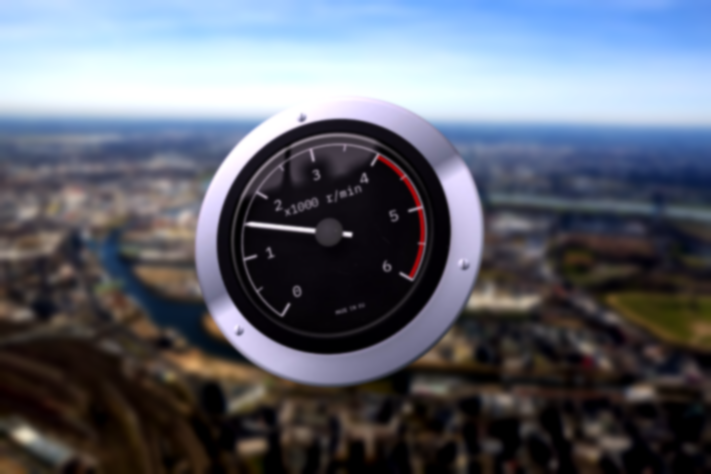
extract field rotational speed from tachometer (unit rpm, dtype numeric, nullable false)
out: 1500 rpm
